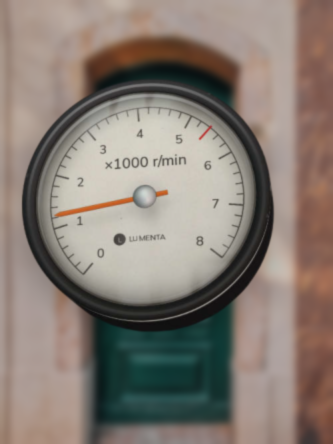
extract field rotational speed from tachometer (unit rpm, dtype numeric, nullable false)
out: 1200 rpm
